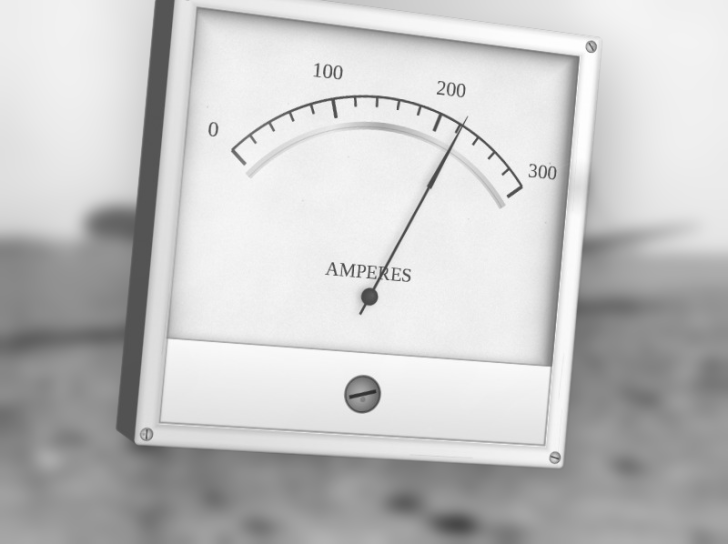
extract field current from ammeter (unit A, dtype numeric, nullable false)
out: 220 A
